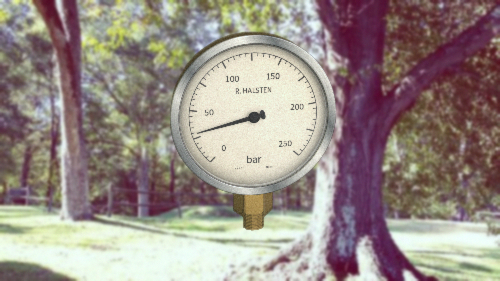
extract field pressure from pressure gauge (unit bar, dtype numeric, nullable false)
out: 30 bar
